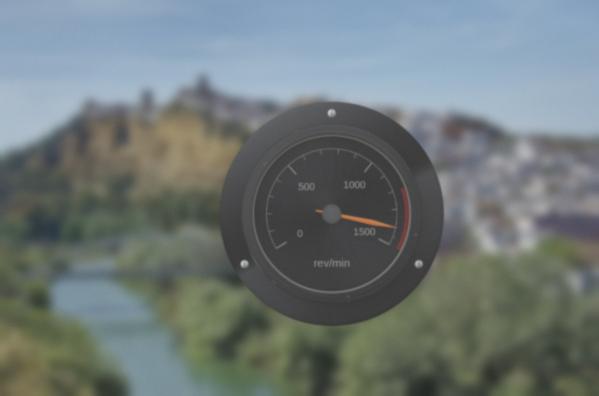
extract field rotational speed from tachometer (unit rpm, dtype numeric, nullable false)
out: 1400 rpm
